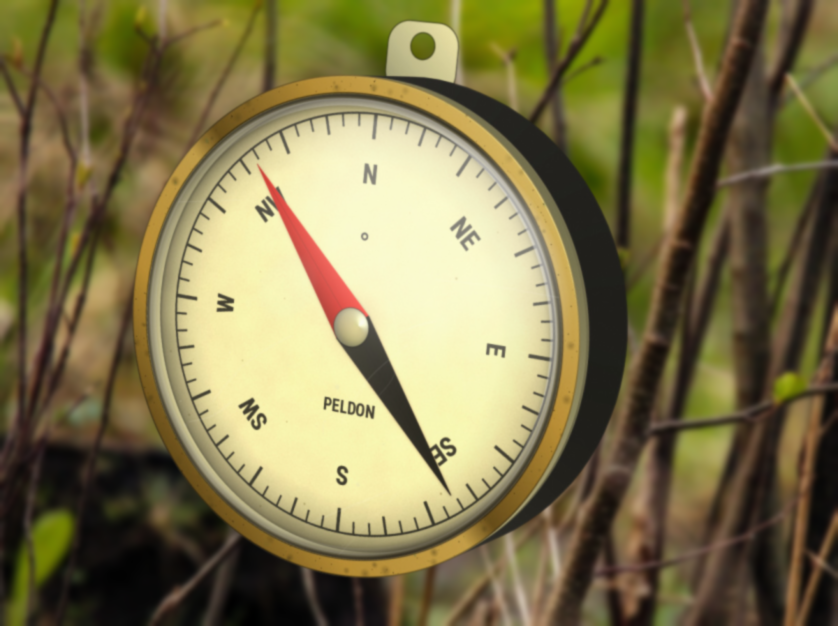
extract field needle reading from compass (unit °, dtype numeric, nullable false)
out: 320 °
